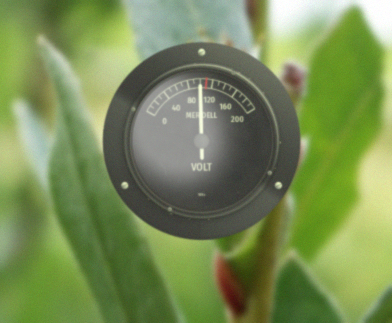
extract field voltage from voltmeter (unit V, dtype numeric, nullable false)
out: 100 V
